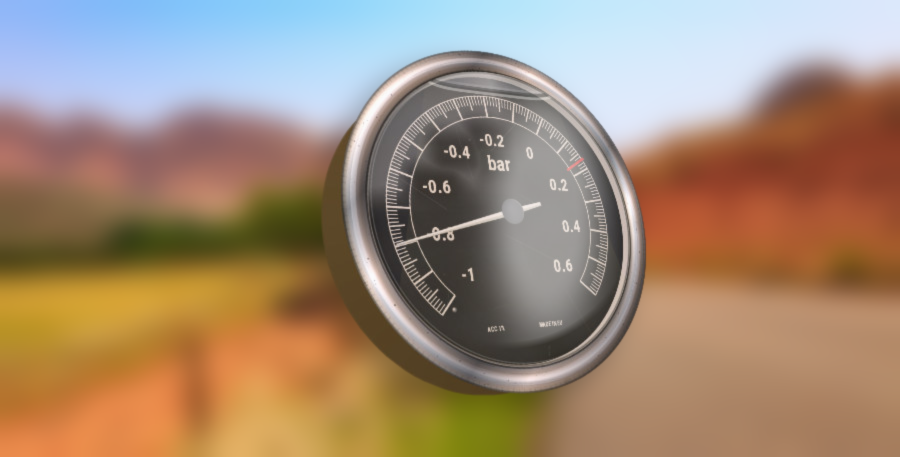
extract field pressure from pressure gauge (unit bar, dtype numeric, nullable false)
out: -0.8 bar
